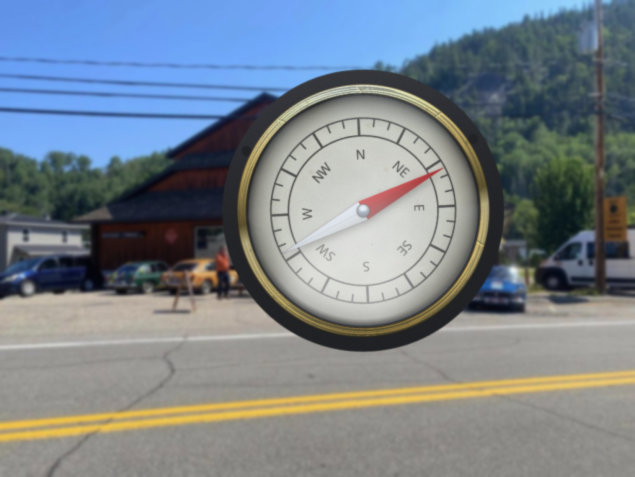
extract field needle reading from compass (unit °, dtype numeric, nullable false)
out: 65 °
